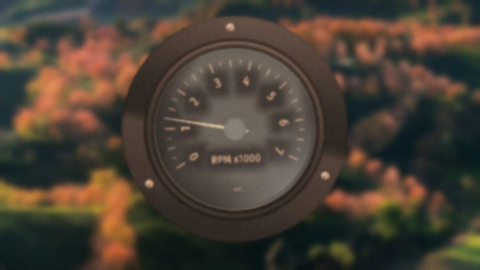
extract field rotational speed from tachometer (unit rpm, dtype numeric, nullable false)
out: 1250 rpm
